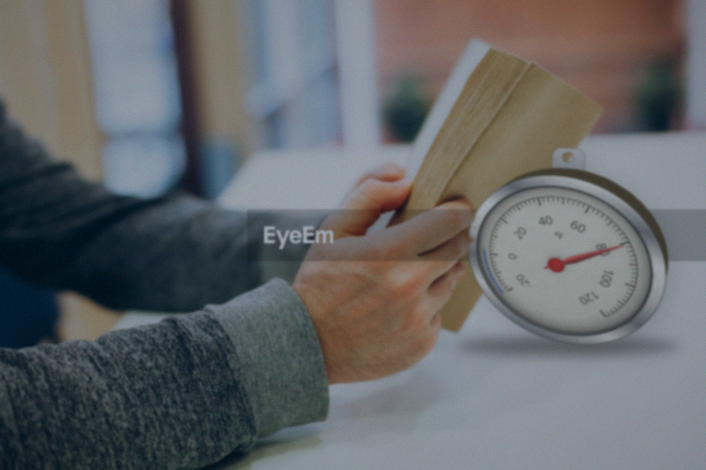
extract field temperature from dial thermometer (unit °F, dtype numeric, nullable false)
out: 80 °F
